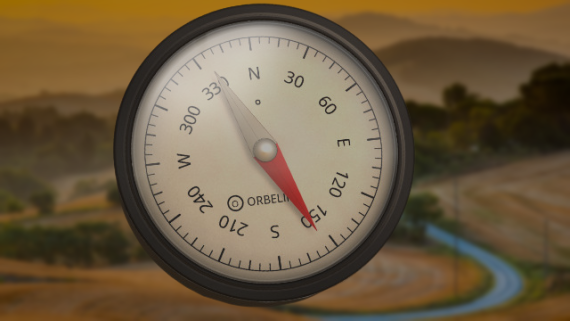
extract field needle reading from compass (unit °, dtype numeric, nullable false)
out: 155 °
